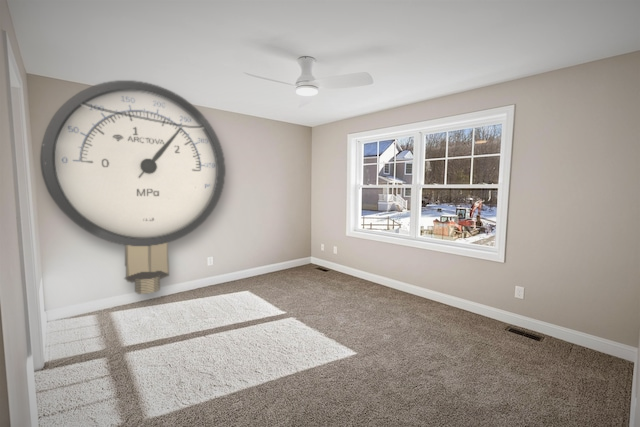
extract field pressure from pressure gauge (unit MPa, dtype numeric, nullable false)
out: 1.75 MPa
